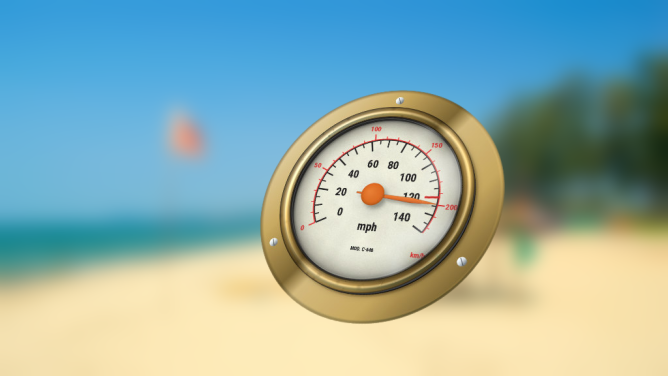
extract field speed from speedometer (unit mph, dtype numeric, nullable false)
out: 125 mph
